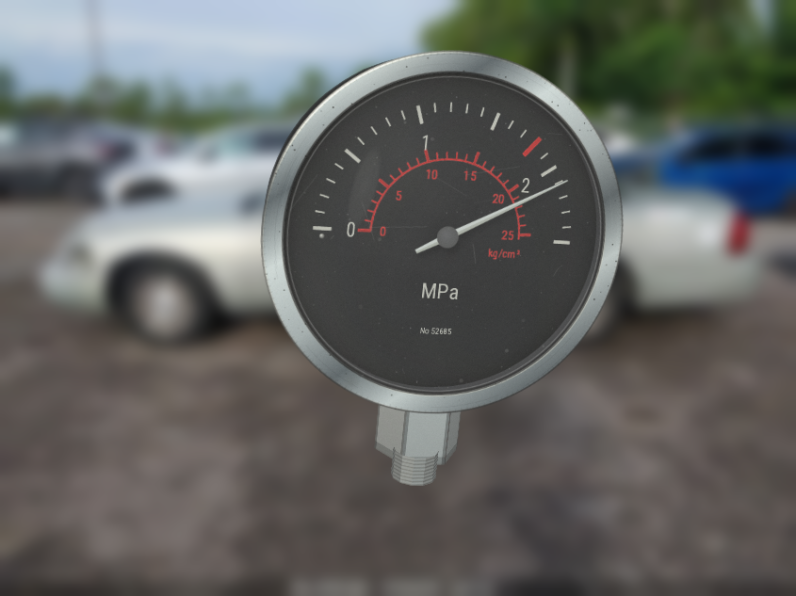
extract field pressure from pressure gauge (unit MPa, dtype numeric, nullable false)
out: 2.1 MPa
